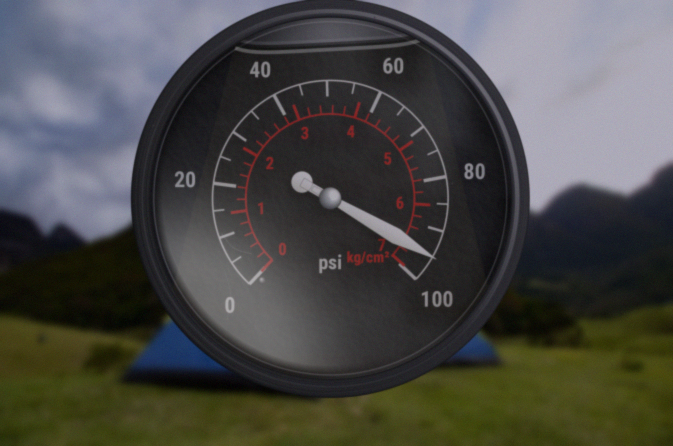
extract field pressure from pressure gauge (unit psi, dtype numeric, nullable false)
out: 95 psi
